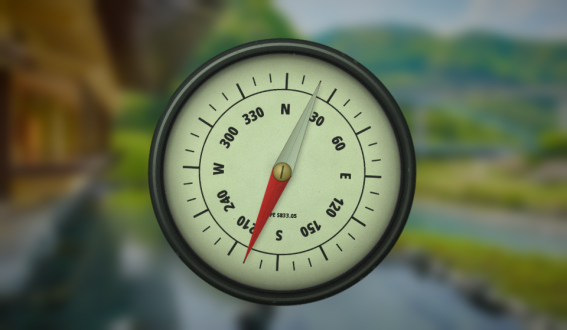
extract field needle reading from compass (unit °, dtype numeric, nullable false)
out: 200 °
